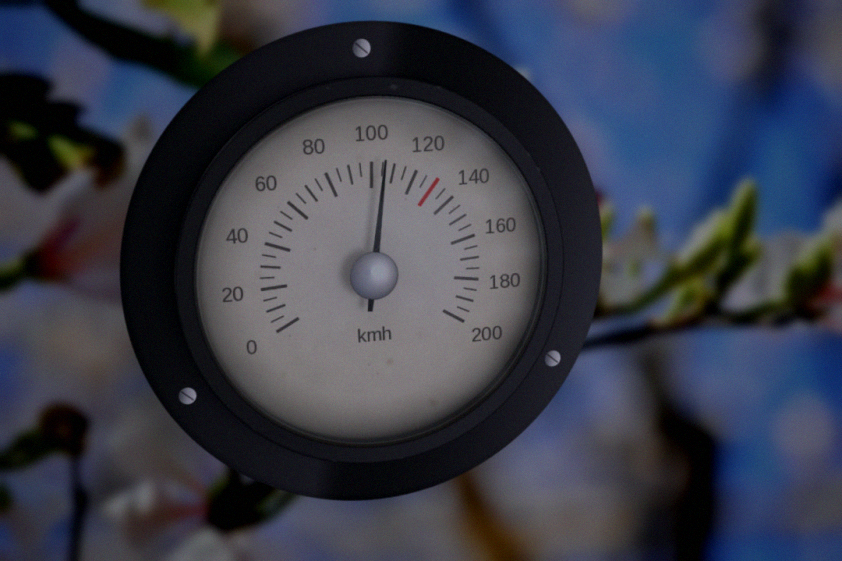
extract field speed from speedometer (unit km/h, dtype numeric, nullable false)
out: 105 km/h
